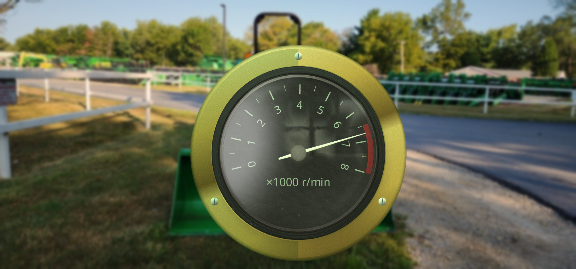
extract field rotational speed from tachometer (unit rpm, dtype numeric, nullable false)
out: 6750 rpm
